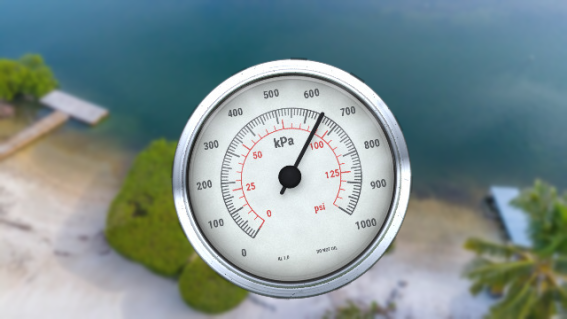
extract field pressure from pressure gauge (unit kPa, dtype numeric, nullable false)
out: 650 kPa
